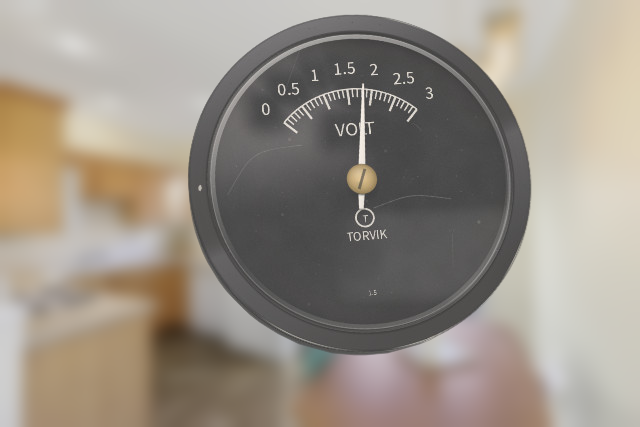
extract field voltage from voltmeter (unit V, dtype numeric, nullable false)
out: 1.8 V
